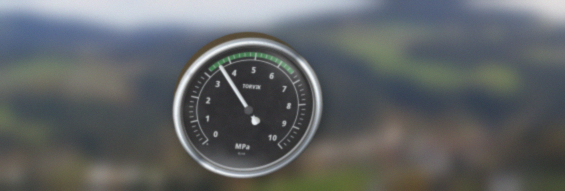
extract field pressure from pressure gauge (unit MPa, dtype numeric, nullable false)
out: 3.6 MPa
